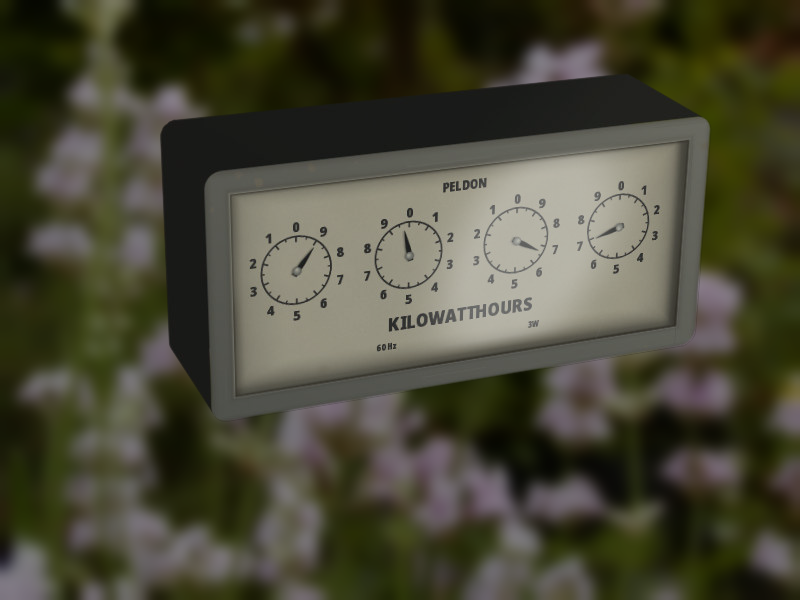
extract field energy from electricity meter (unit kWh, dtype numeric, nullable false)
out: 8967 kWh
